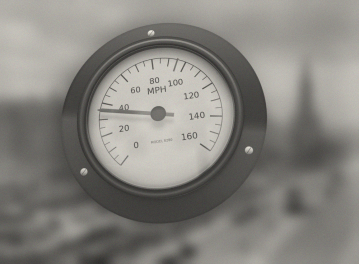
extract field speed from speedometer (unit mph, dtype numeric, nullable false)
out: 35 mph
